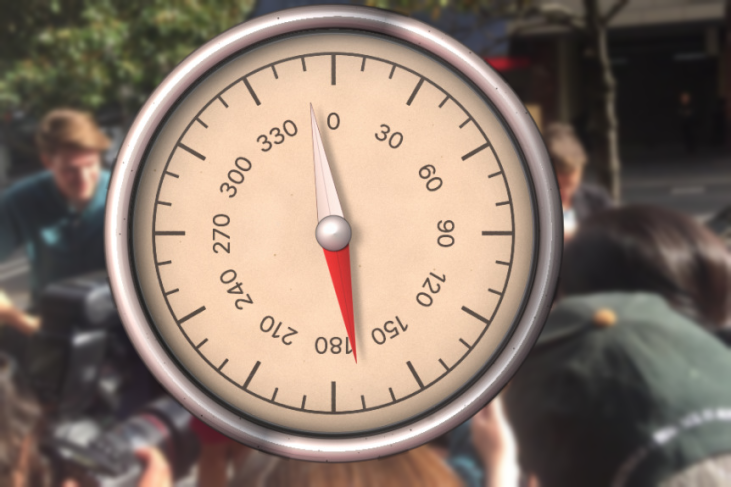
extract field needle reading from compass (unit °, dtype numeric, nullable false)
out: 170 °
